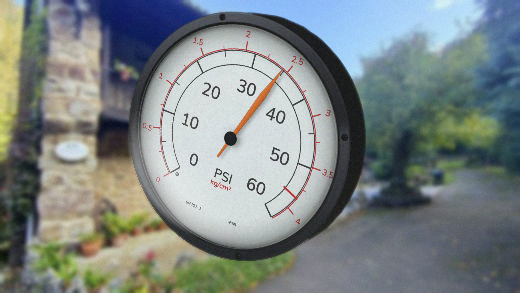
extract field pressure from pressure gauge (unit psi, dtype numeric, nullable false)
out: 35 psi
